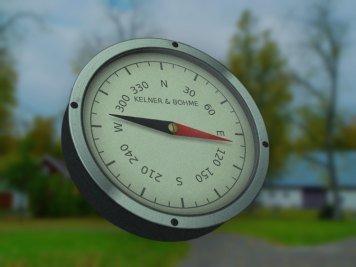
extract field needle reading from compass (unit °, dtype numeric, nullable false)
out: 100 °
